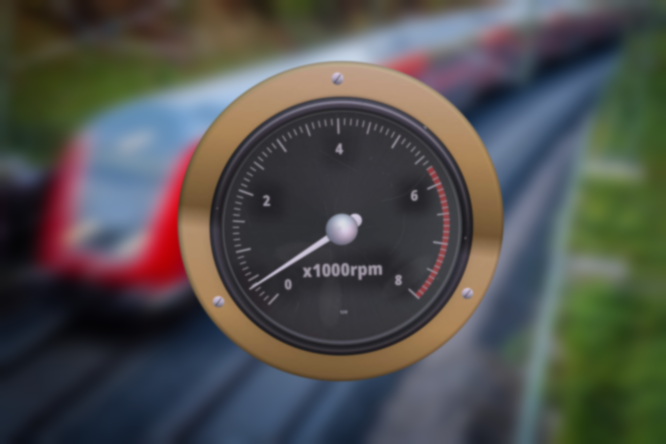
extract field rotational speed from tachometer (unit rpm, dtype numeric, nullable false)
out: 400 rpm
